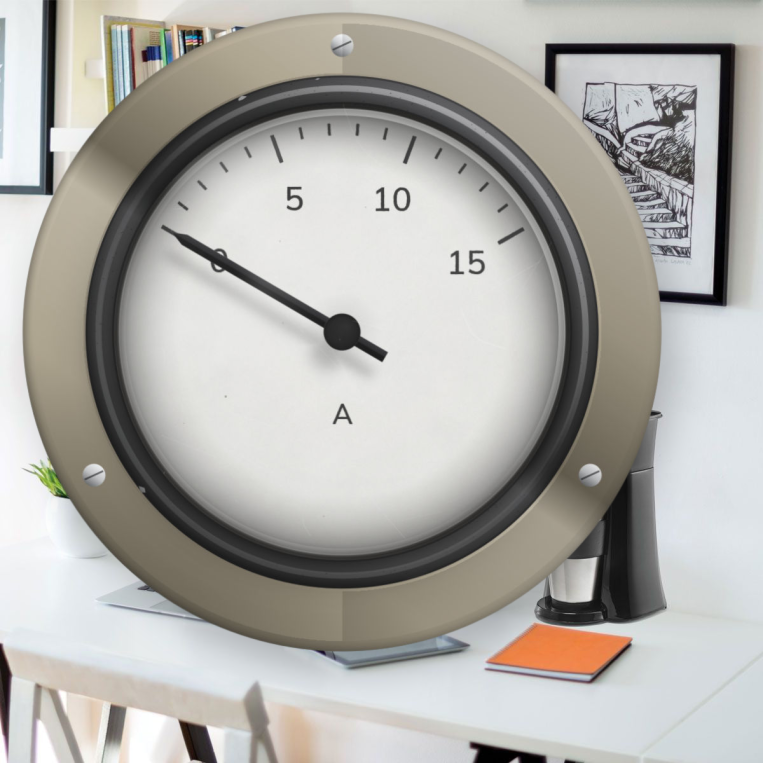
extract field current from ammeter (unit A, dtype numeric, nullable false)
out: 0 A
